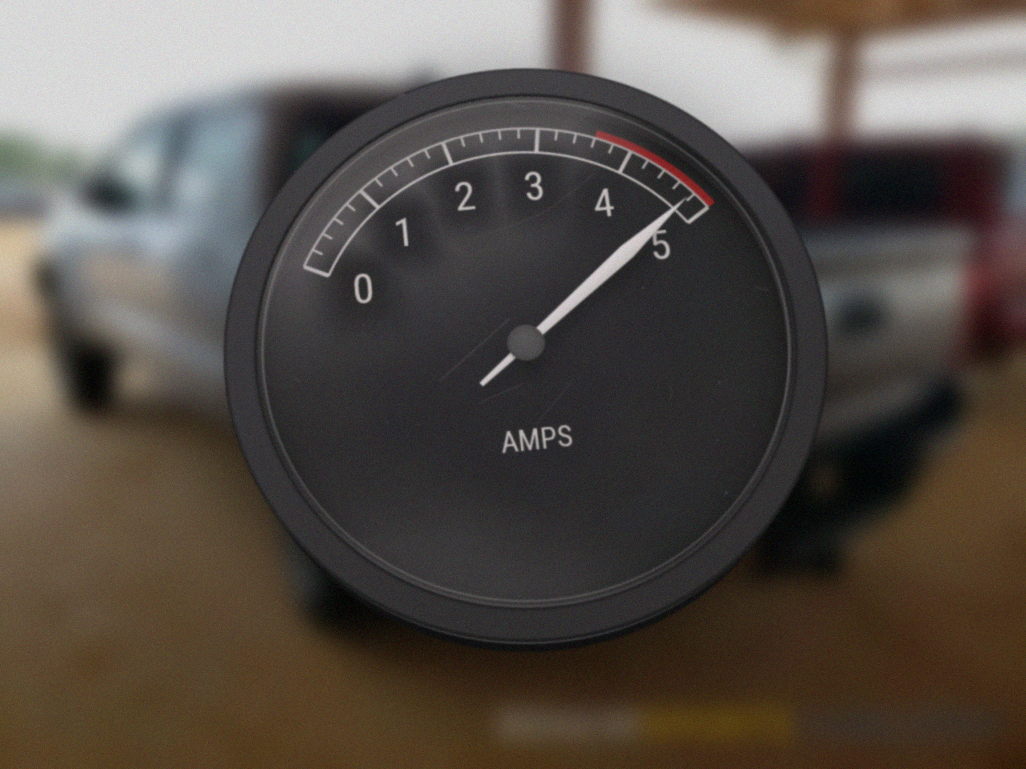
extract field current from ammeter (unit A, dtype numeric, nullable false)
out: 4.8 A
